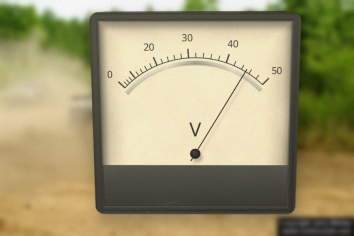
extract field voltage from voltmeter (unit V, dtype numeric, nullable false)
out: 45 V
